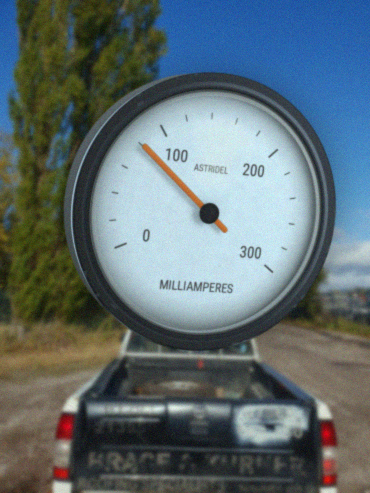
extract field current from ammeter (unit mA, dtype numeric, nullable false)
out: 80 mA
